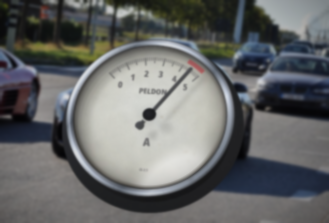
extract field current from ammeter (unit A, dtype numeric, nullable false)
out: 4.5 A
